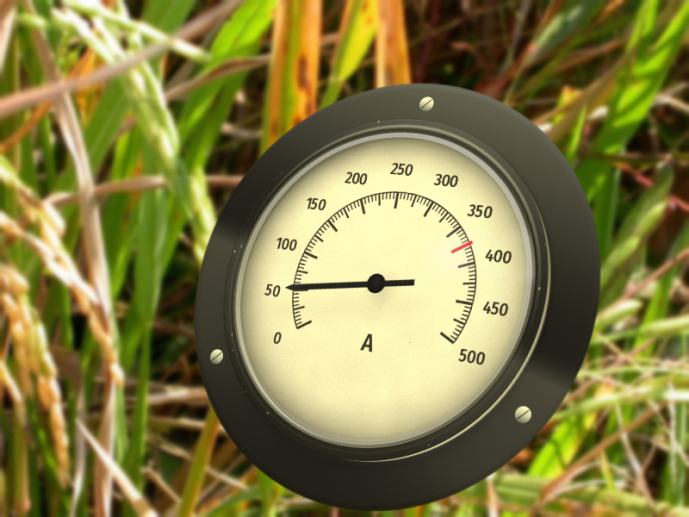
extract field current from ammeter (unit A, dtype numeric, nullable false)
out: 50 A
